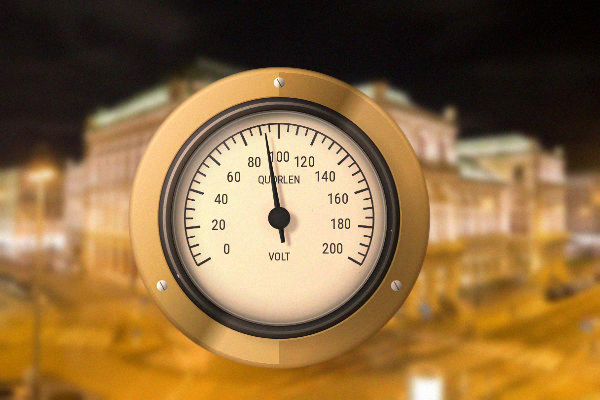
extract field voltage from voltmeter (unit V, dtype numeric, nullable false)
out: 92.5 V
